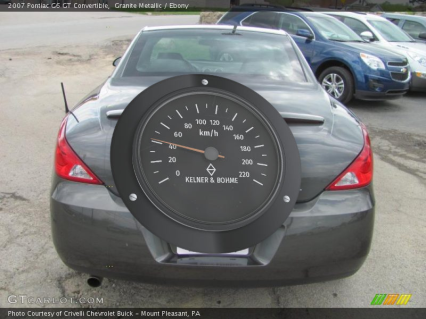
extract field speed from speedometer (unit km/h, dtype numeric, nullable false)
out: 40 km/h
